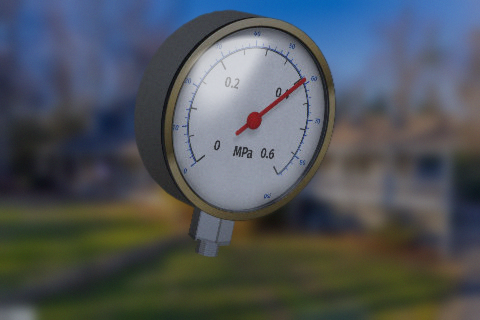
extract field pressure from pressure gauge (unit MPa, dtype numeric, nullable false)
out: 0.4 MPa
